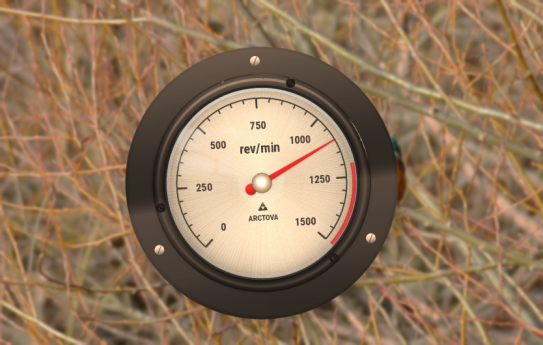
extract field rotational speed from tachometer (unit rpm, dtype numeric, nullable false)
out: 1100 rpm
